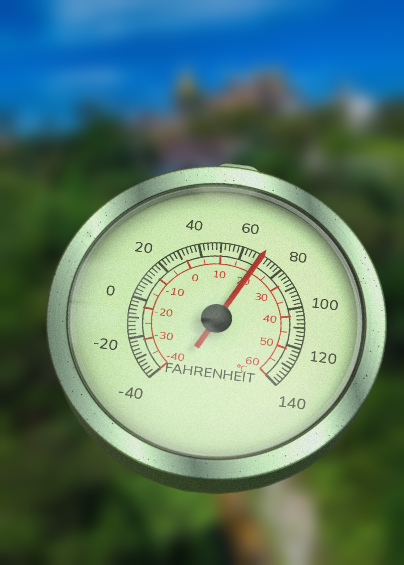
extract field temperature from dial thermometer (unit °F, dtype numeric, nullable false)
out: 70 °F
